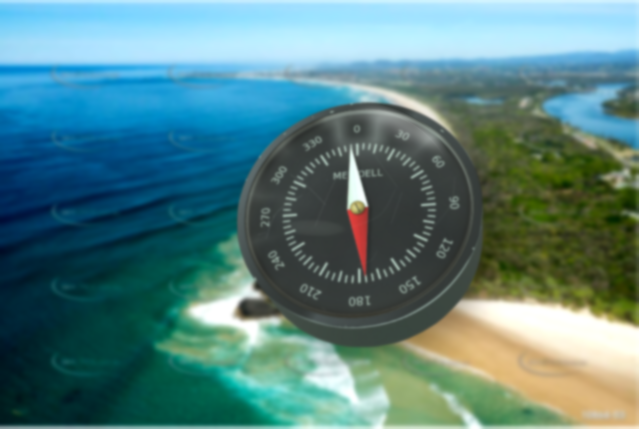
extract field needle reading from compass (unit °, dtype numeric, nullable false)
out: 175 °
